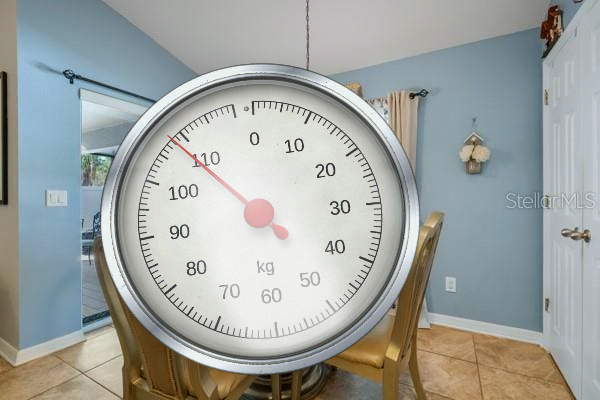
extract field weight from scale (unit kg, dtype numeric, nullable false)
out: 108 kg
